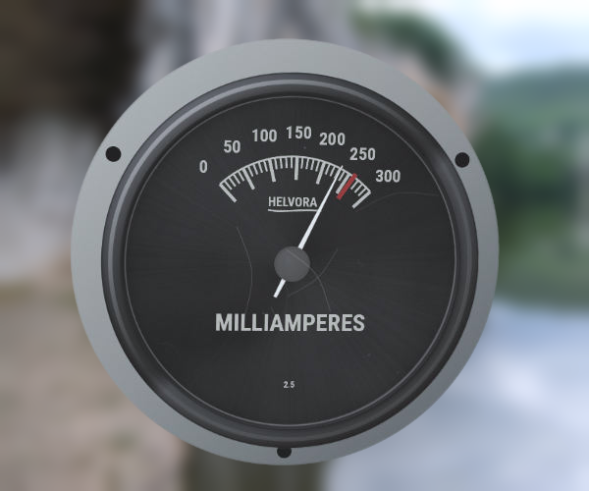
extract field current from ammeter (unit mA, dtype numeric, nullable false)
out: 230 mA
